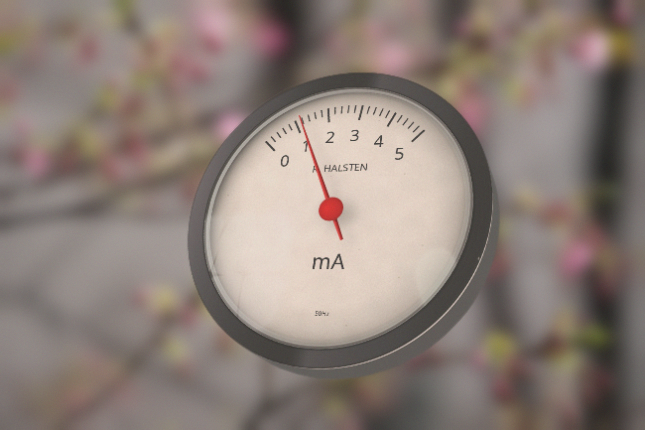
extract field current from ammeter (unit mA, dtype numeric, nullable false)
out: 1.2 mA
